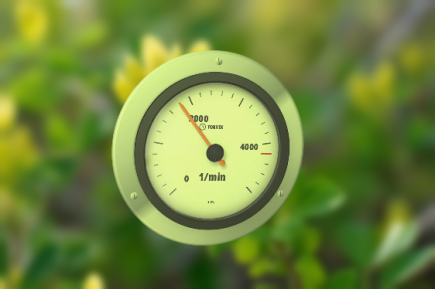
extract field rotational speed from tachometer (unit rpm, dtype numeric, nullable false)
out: 1800 rpm
